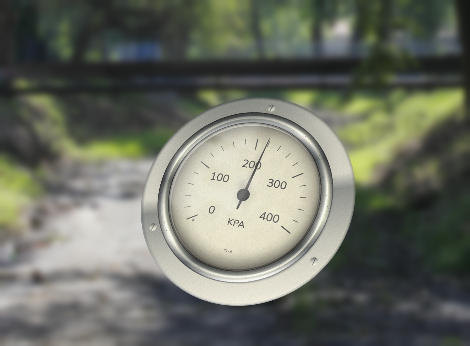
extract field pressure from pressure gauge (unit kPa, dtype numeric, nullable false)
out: 220 kPa
